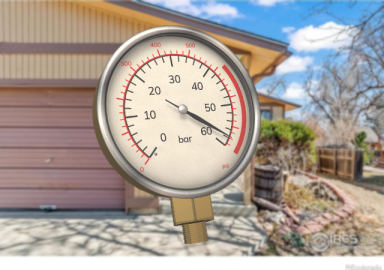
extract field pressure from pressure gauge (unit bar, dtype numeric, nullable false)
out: 58 bar
